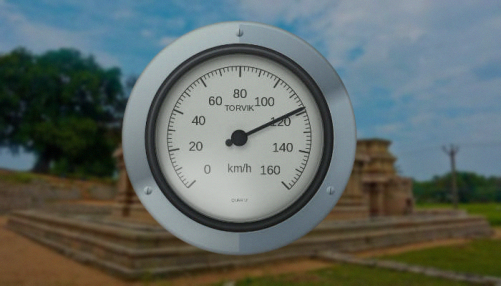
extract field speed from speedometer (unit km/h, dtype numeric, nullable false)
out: 118 km/h
